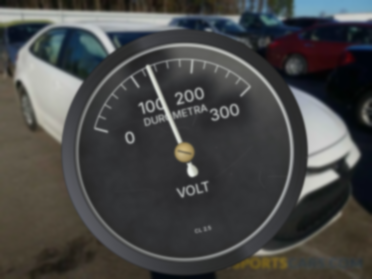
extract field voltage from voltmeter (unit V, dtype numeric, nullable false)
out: 130 V
